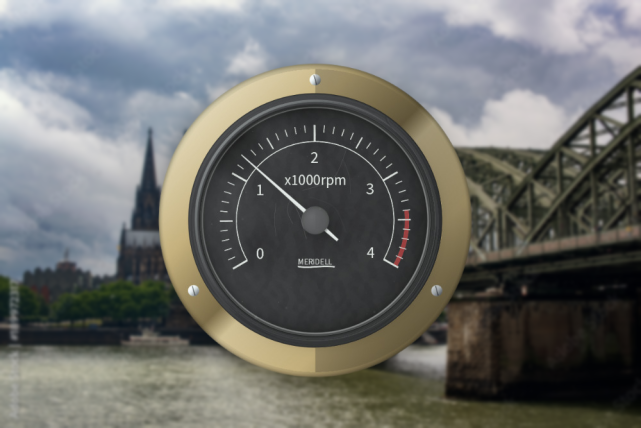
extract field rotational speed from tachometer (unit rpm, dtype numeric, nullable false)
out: 1200 rpm
